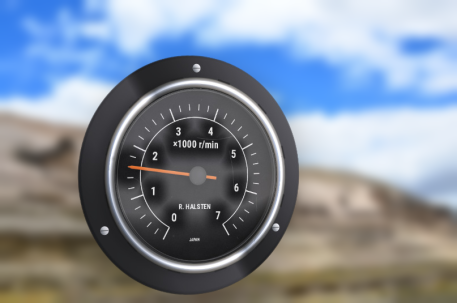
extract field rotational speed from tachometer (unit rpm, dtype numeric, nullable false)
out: 1600 rpm
